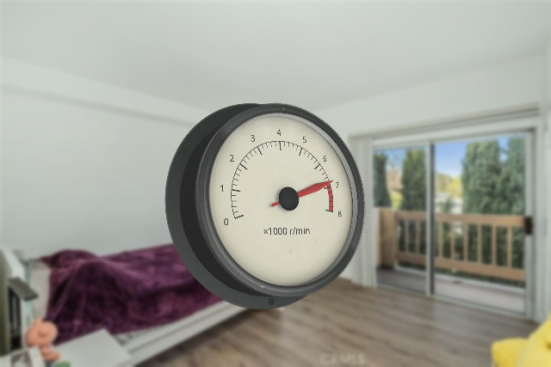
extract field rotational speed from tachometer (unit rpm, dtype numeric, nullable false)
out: 6800 rpm
